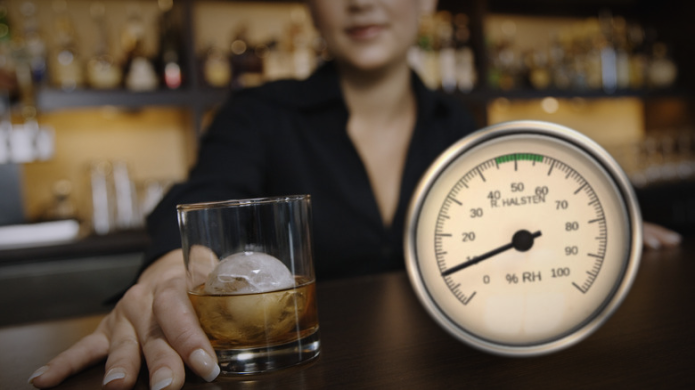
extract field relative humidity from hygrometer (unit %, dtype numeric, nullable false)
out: 10 %
